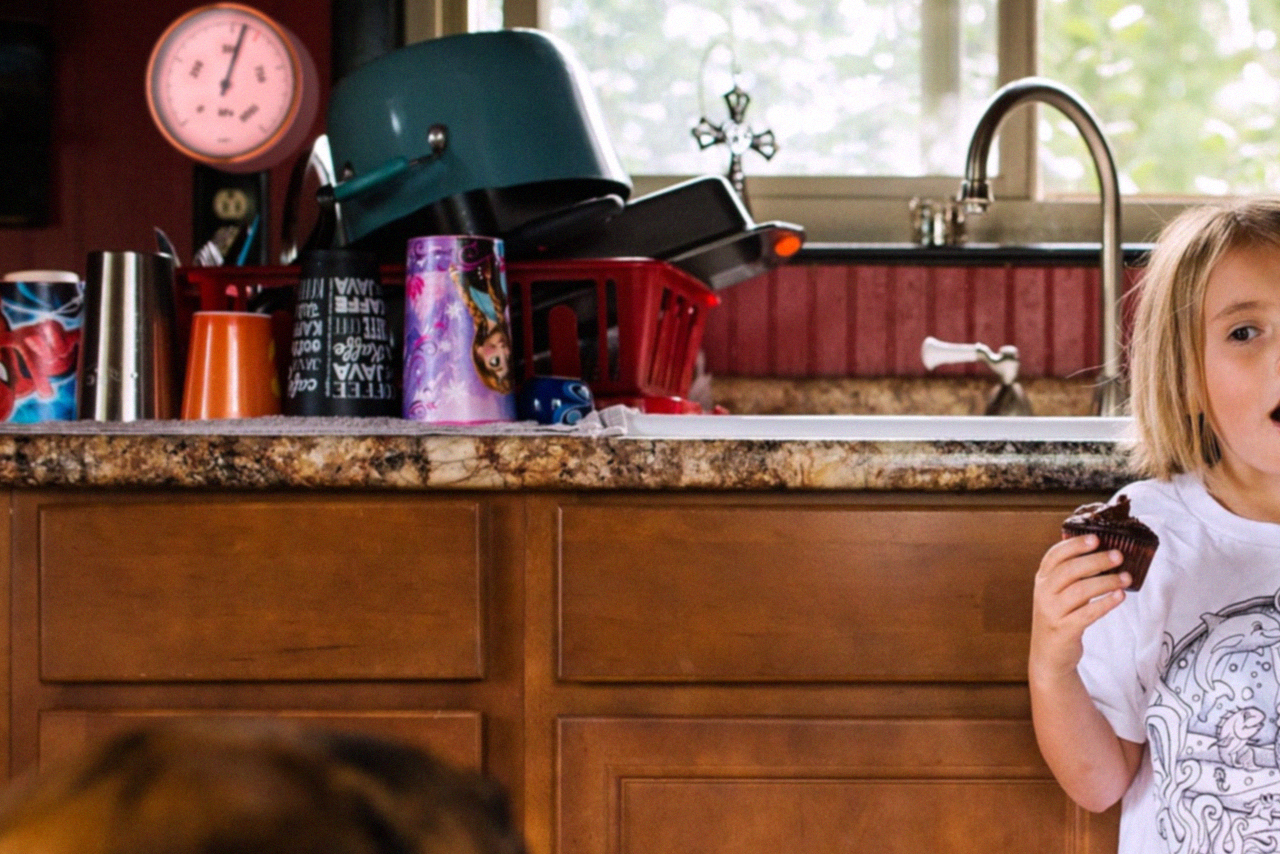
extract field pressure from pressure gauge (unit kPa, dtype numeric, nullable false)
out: 550 kPa
